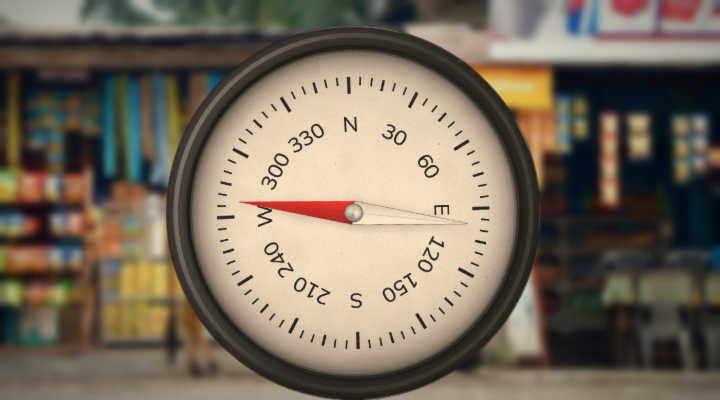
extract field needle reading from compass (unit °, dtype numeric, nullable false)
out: 277.5 °
